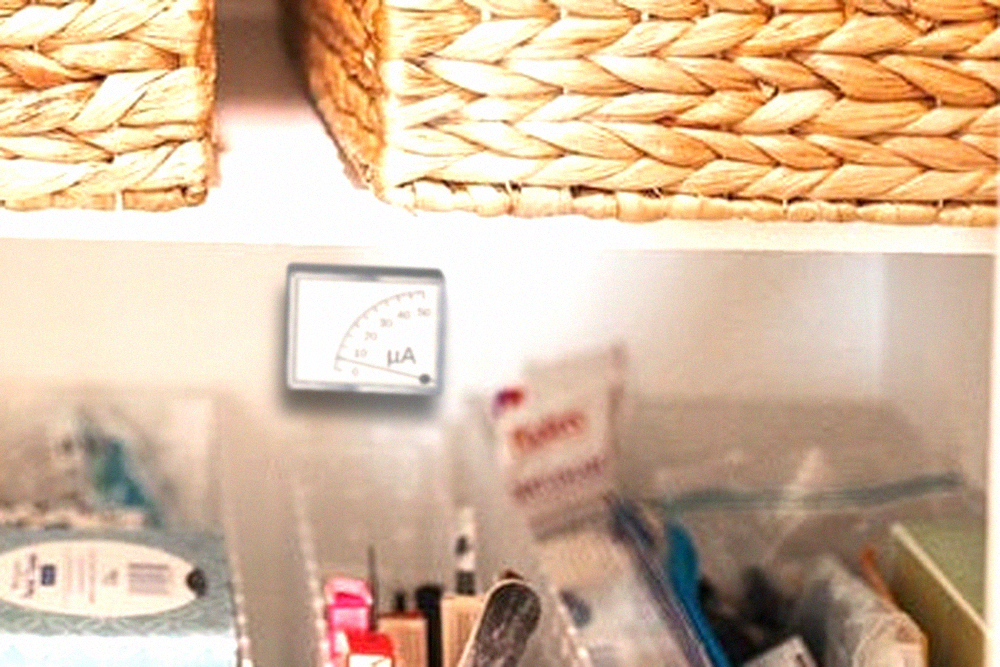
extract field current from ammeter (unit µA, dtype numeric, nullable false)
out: 5 µA
